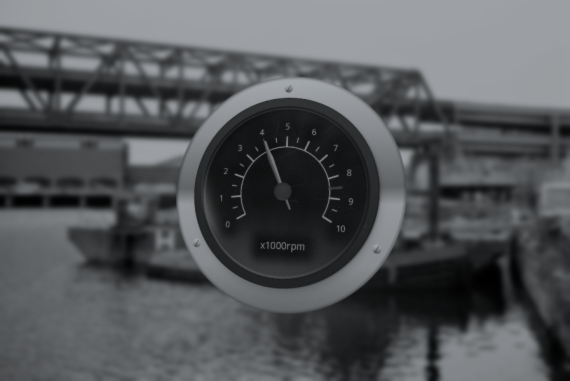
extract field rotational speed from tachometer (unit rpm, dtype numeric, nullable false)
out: 4000 rpm
